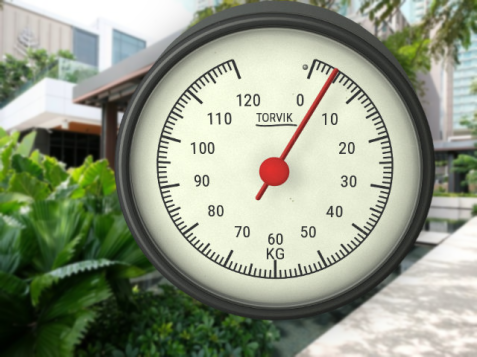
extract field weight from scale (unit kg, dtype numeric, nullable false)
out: 4 kg
